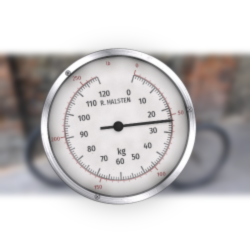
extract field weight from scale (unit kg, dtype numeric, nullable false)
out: 25 kg
